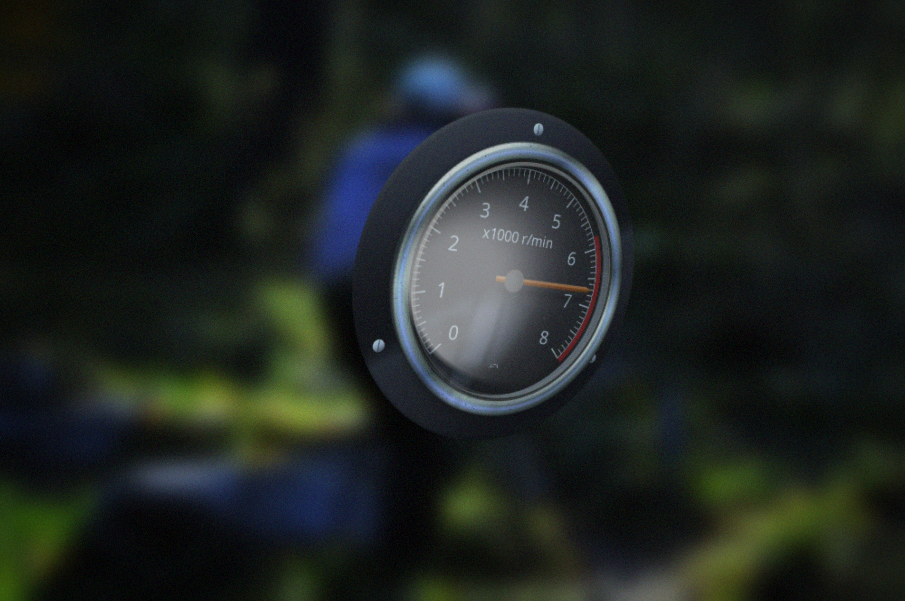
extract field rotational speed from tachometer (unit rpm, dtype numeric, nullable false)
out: 6700 rpm
